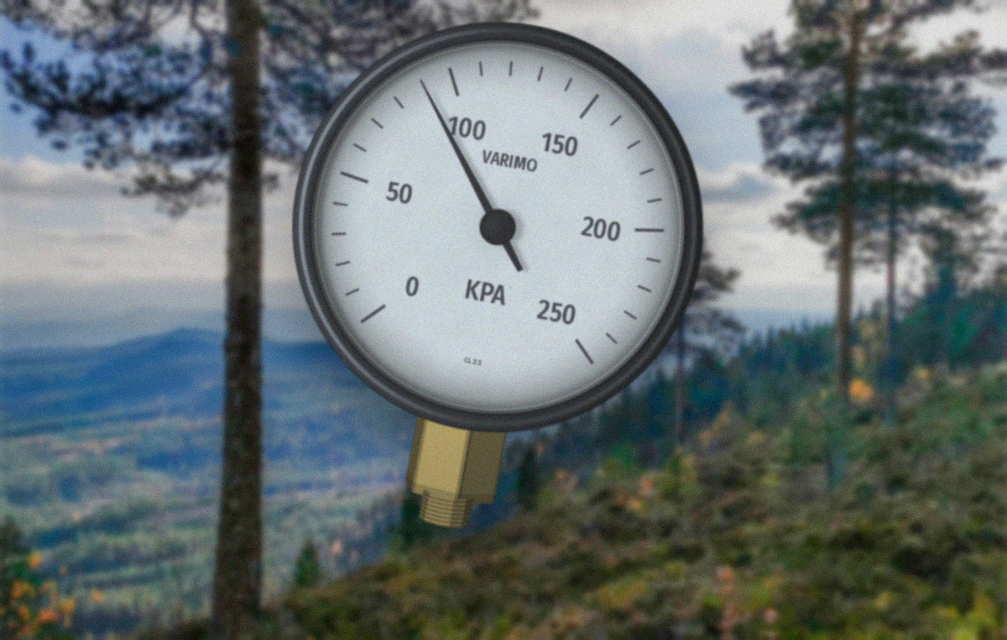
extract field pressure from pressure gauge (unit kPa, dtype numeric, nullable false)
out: 90 kPa
